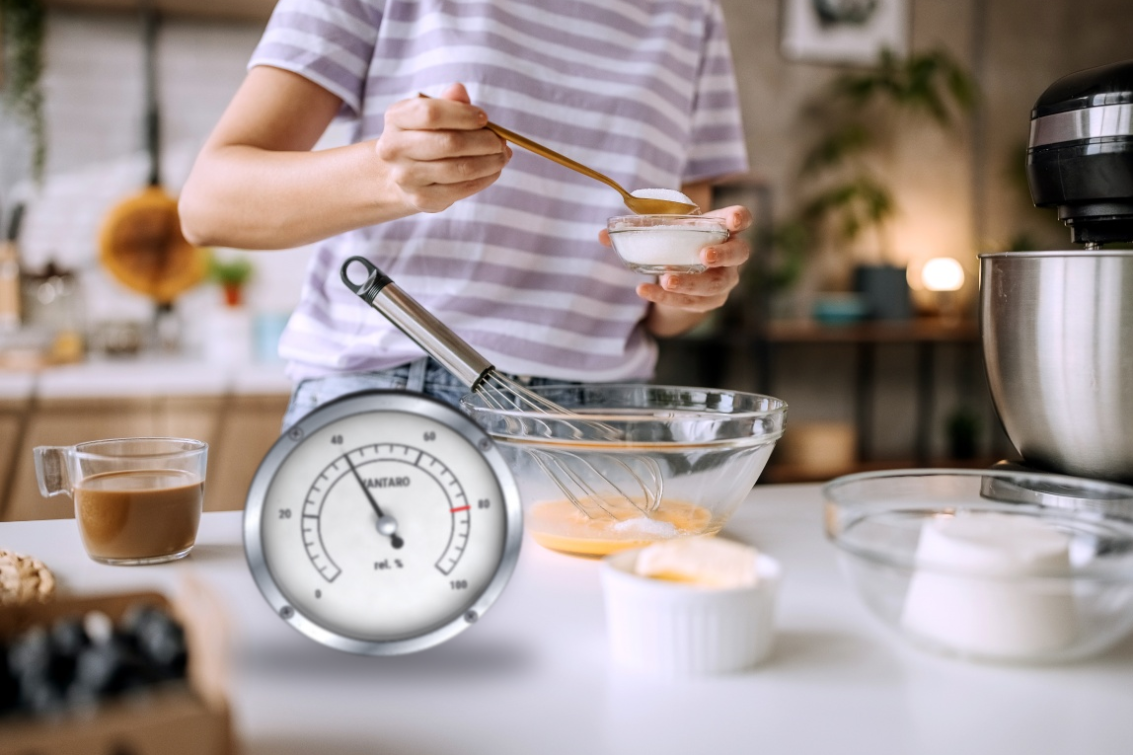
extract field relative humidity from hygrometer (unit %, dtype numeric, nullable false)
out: 40 %
